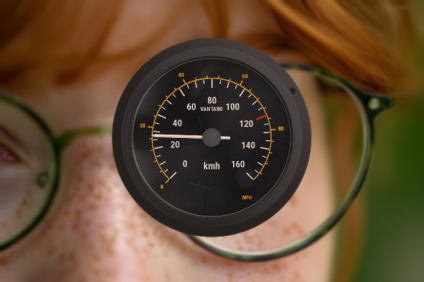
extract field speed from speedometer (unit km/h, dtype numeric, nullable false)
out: 27.5 km/h
